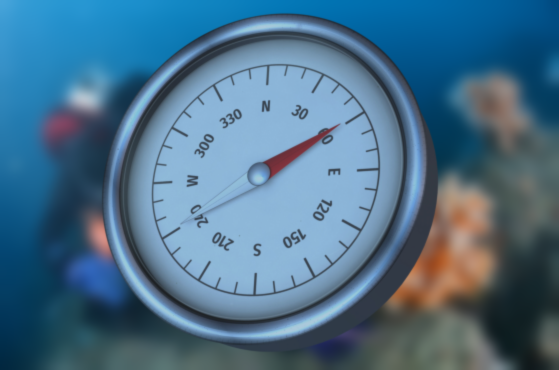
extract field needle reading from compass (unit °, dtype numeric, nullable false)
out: 60 °
